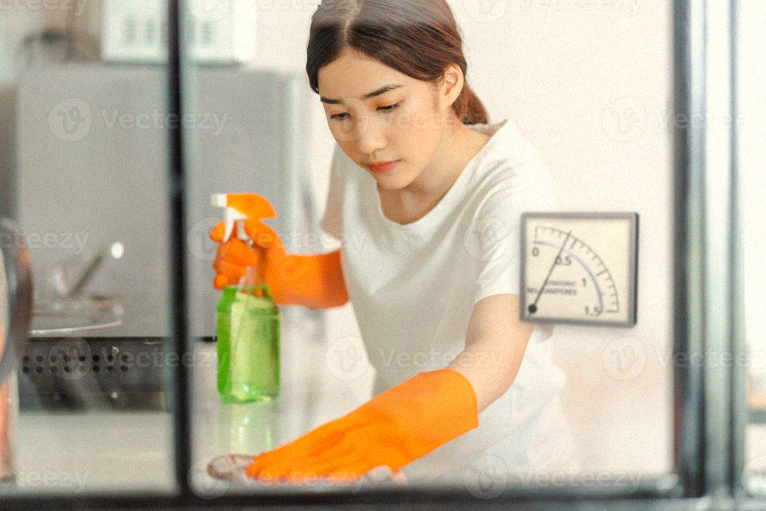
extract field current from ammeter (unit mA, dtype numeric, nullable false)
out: 0.4 mA
